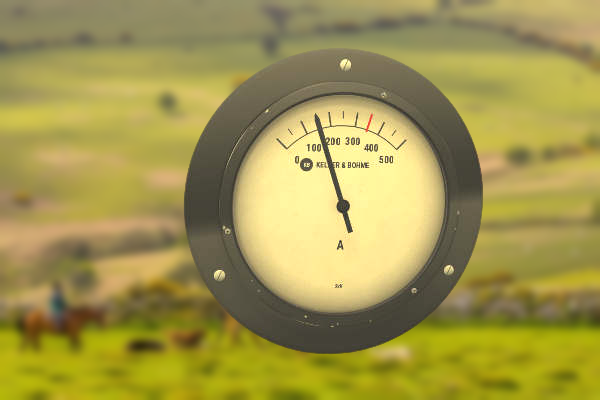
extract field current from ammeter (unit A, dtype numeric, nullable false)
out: 150 A
